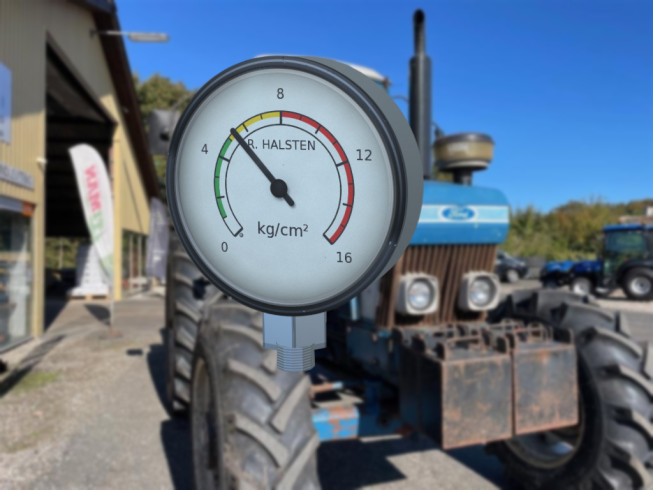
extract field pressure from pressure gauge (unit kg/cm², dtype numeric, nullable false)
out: 5.5 kg/cm²
